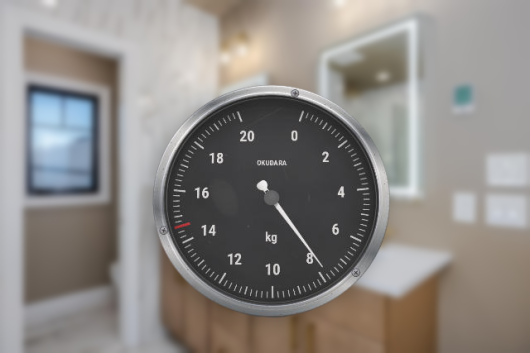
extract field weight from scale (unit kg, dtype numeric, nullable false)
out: 7.8 kg
